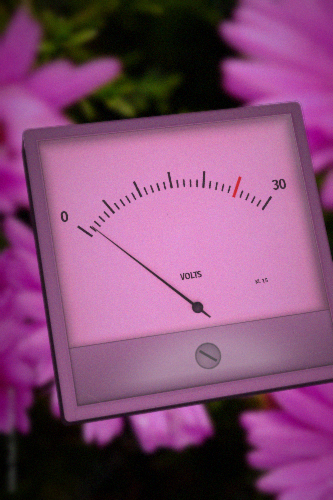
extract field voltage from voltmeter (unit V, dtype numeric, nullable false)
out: 1 V
